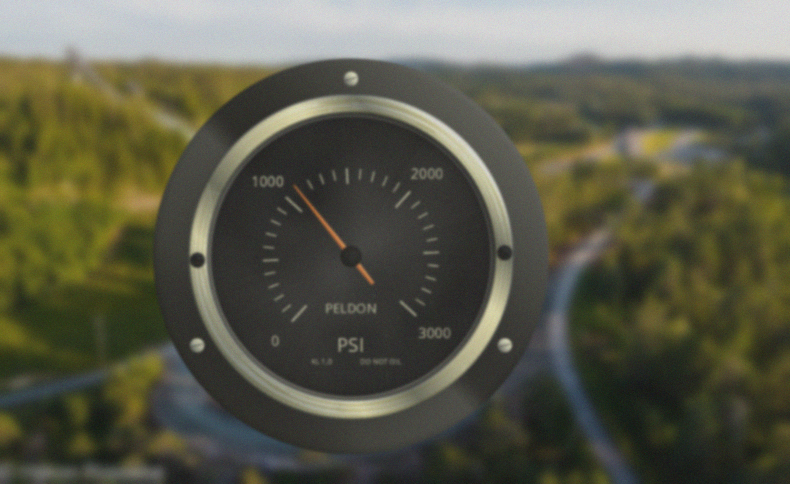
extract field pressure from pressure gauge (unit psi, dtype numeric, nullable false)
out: 1100 psi
